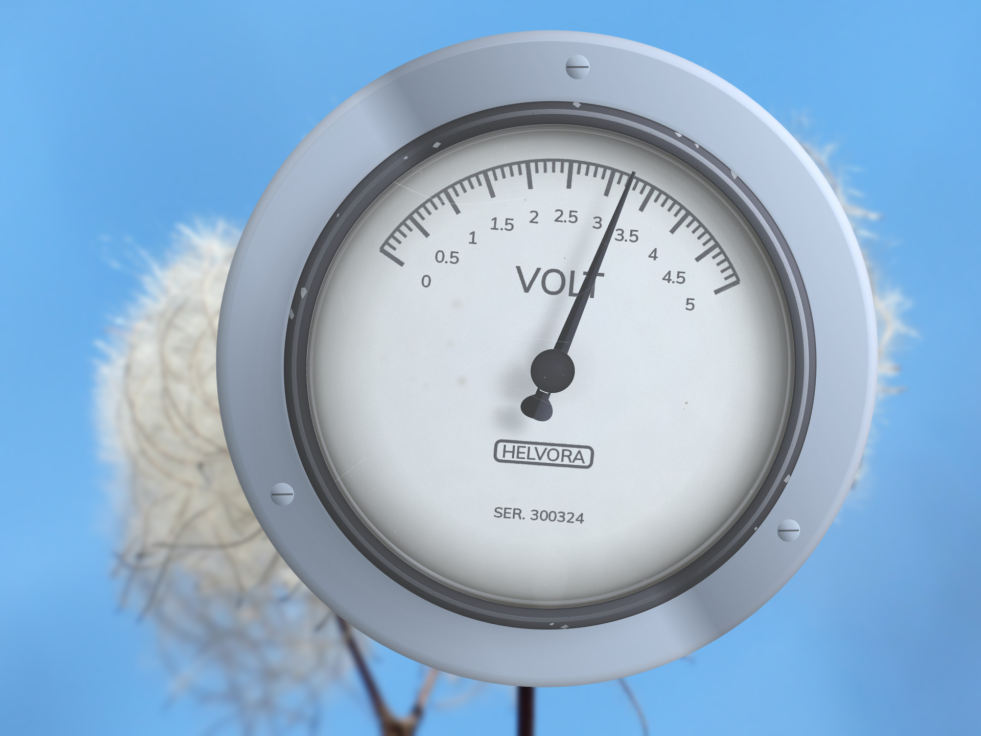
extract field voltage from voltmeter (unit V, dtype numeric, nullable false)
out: 3.2 V
